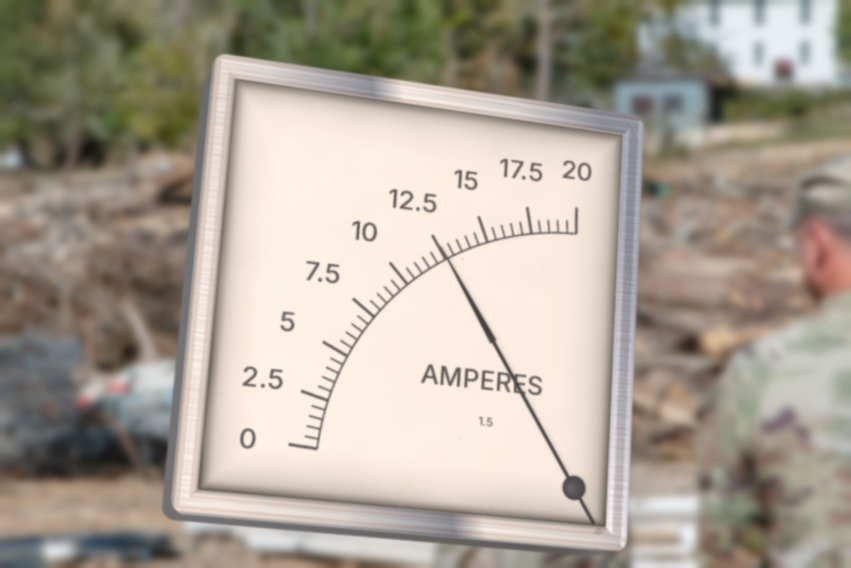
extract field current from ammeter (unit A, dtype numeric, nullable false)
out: 12.5 A
